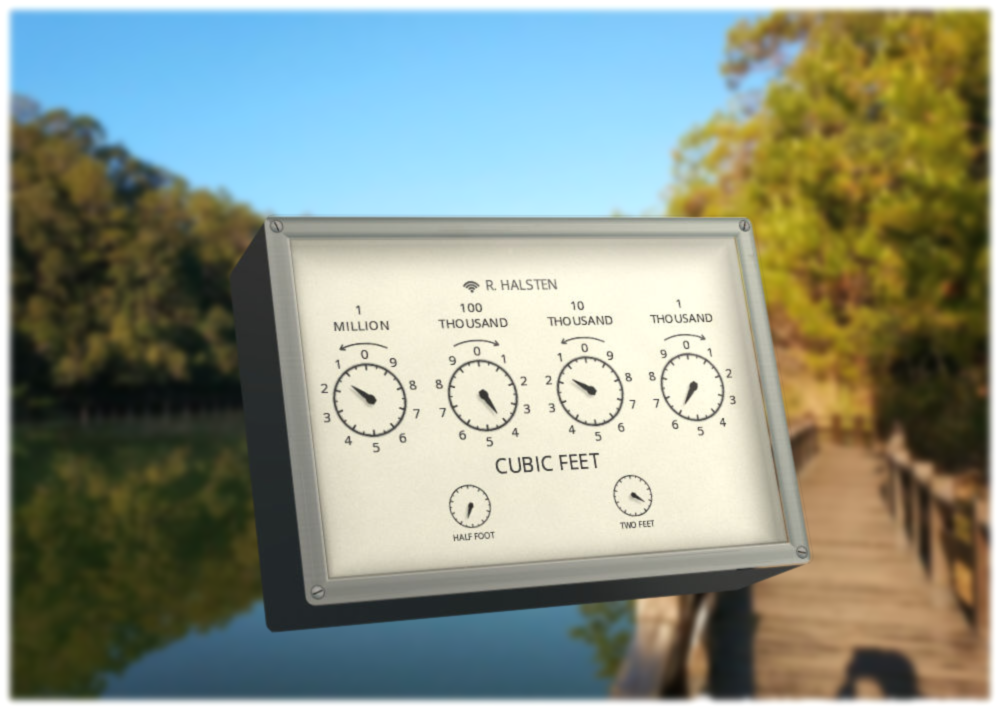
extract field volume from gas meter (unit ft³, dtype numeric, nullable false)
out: 141600 ft³
